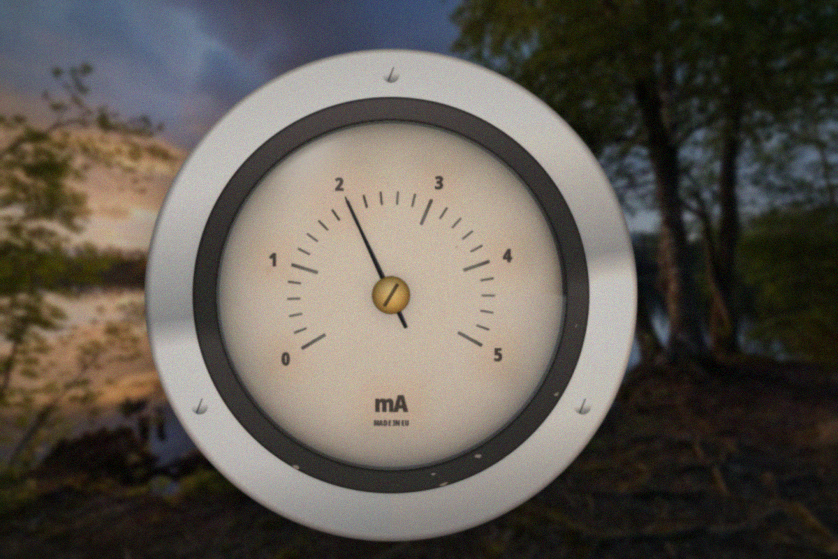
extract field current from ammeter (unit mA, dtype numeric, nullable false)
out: 2 mA
